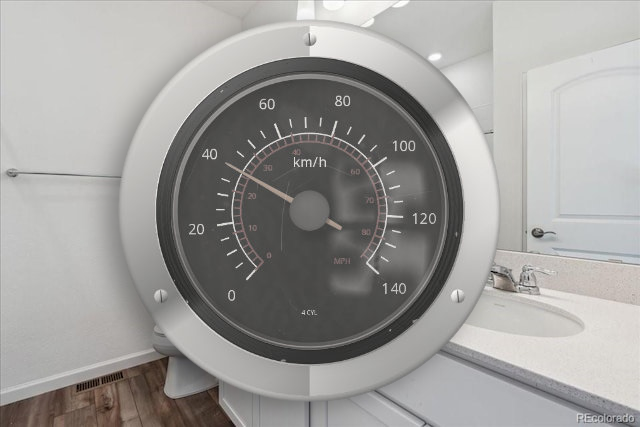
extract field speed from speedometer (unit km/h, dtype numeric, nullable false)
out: 40 km/h
